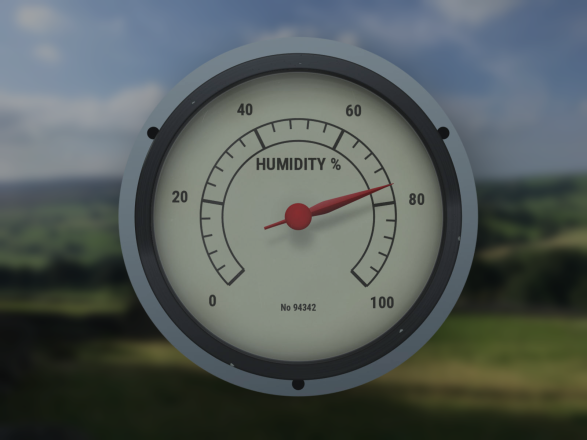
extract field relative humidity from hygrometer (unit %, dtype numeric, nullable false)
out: 76 %
